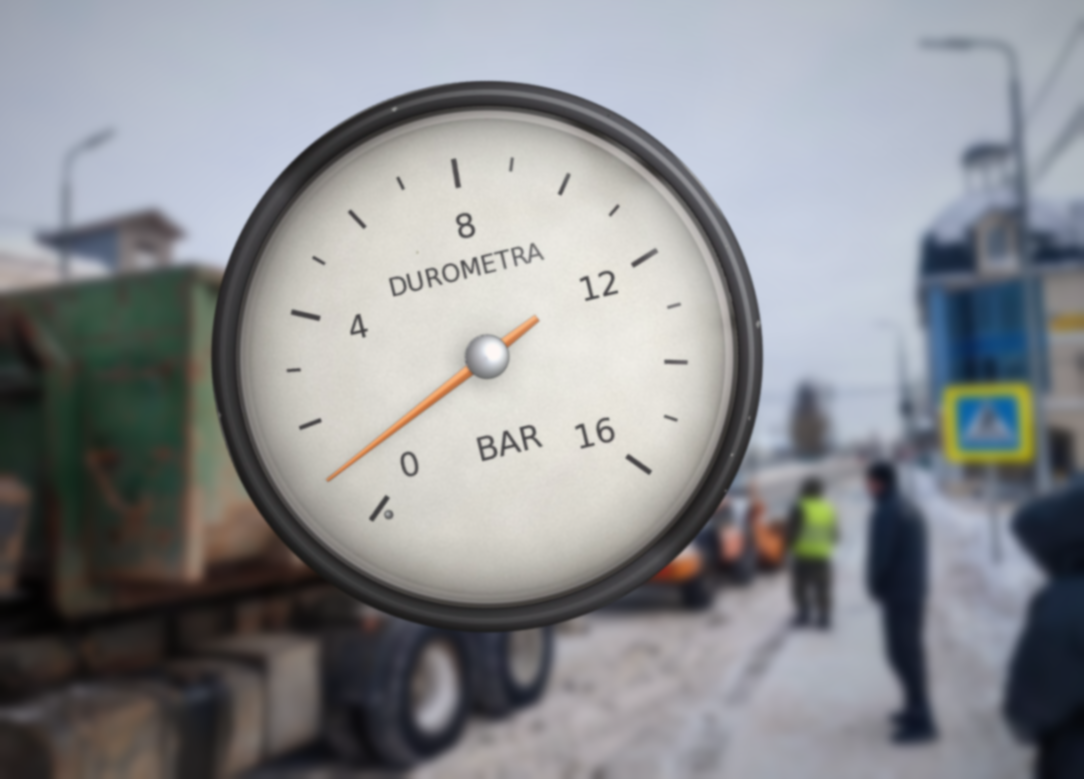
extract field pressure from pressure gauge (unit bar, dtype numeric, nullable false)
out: 1 bar
